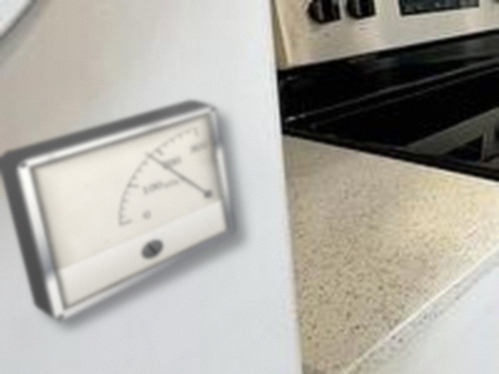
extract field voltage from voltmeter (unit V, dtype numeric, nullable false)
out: 180 V
